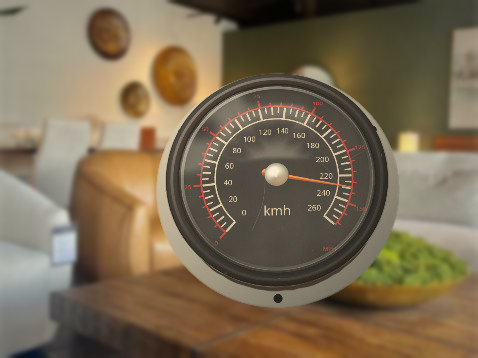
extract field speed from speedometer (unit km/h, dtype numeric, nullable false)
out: 230 km/h
